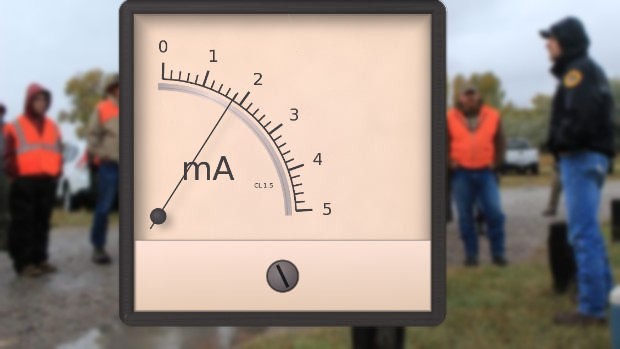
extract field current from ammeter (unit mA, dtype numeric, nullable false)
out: 1.8 mA
